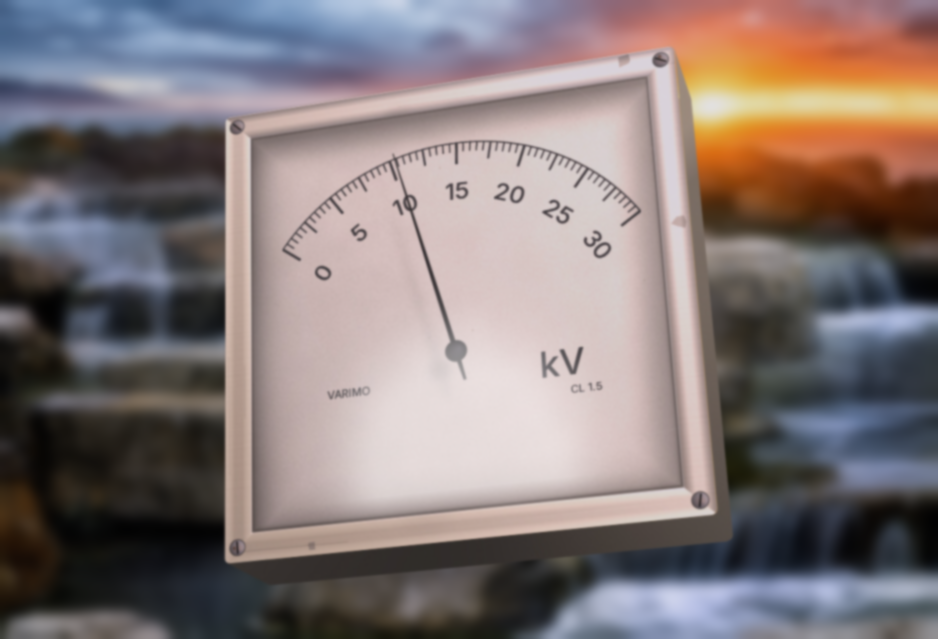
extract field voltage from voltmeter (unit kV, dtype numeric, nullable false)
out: 10.5 kV
